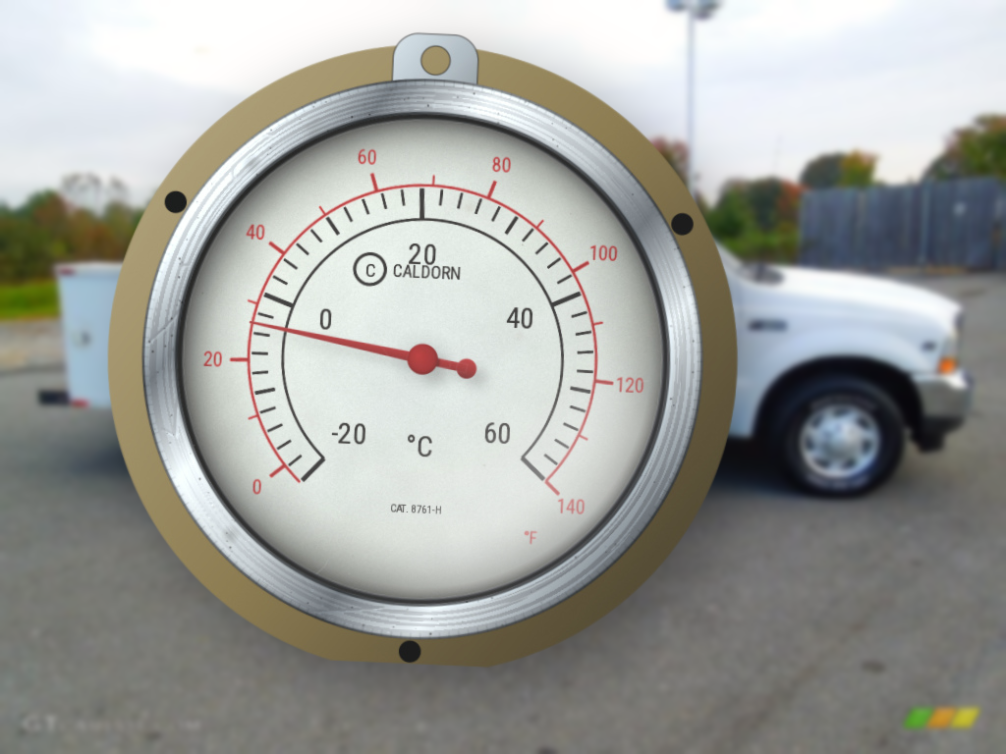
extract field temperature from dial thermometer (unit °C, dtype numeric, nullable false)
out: -3 °C
